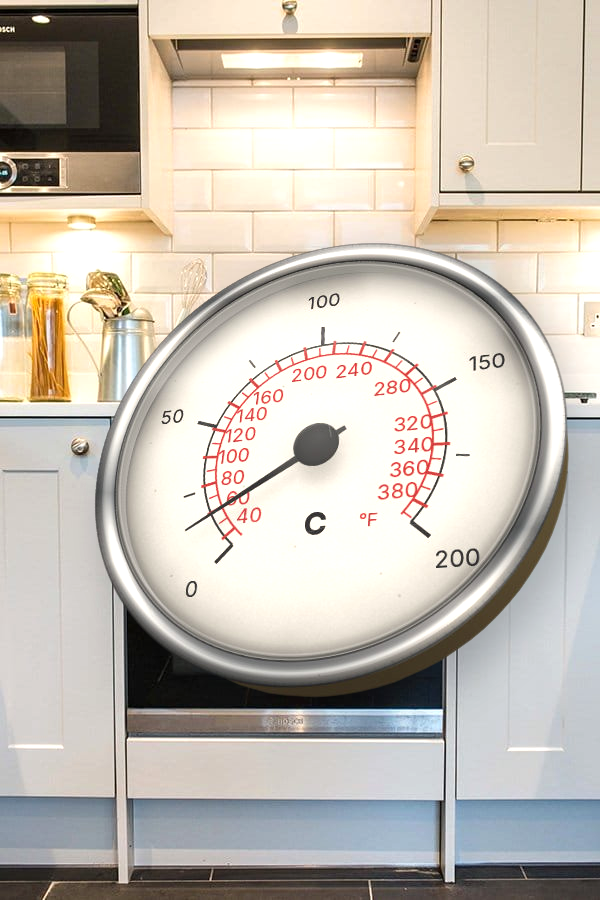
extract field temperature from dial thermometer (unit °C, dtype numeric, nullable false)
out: 12.5 °C
